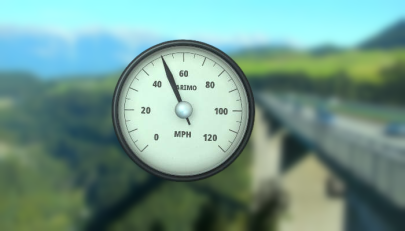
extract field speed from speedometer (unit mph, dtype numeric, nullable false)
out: 50 mph
